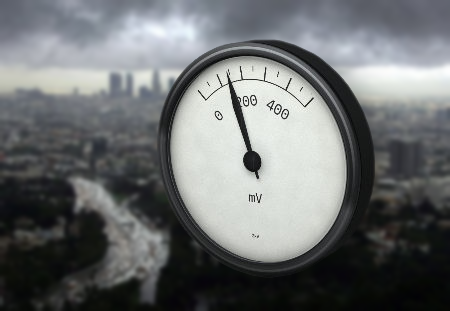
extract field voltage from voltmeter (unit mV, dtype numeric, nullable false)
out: 150 mV
